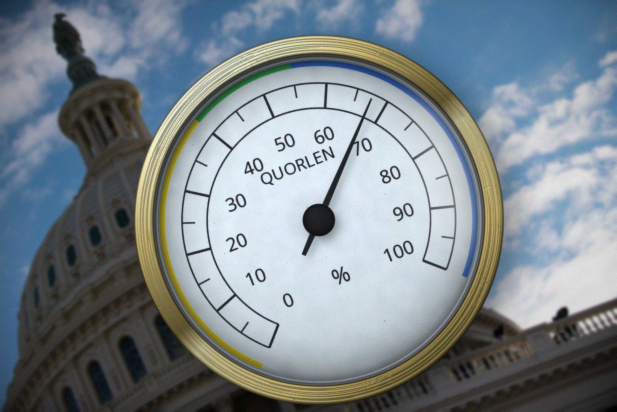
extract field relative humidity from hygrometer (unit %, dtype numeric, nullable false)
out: 67.5 %
